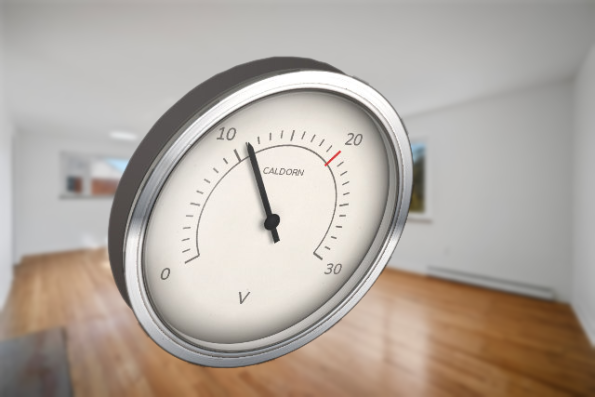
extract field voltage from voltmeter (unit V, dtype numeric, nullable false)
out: 11 V
